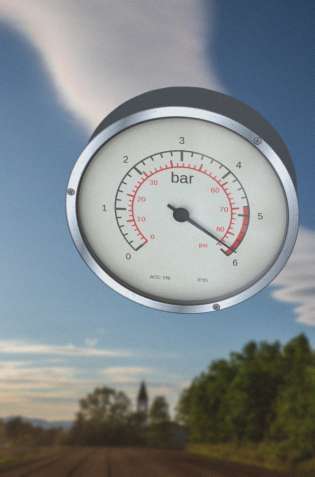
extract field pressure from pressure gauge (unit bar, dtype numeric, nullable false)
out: 5.8 bar
